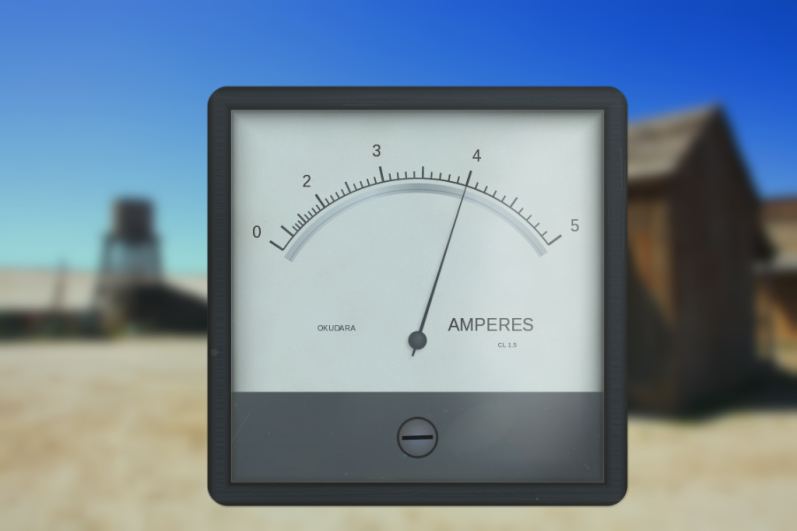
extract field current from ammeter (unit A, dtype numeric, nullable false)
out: 4 A
